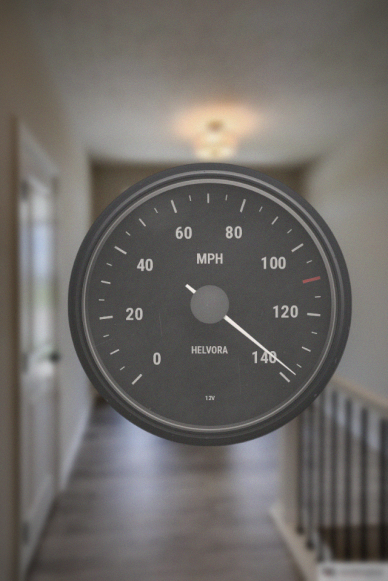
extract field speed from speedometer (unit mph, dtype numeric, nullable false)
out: 137.5 mph
